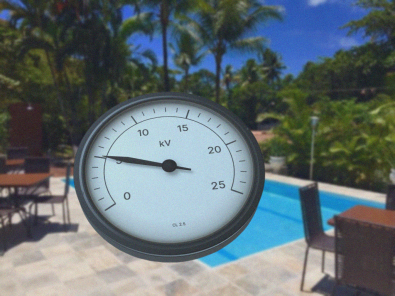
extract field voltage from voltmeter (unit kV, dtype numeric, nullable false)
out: 5 kV
